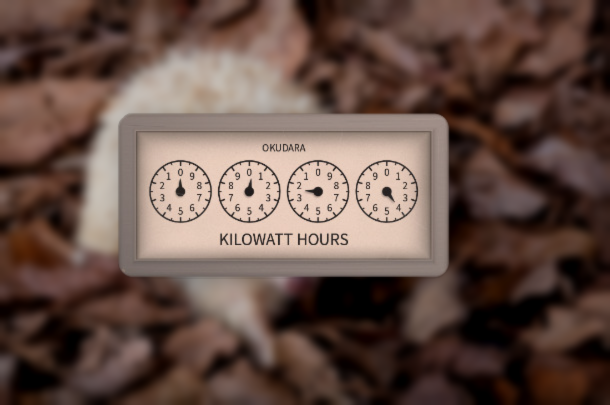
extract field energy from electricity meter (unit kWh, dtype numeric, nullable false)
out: 24 kWh
